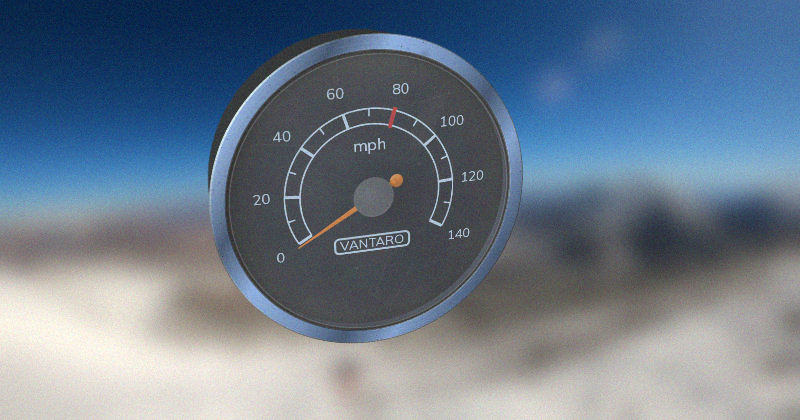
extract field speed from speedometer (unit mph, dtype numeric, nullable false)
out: 0 mph
